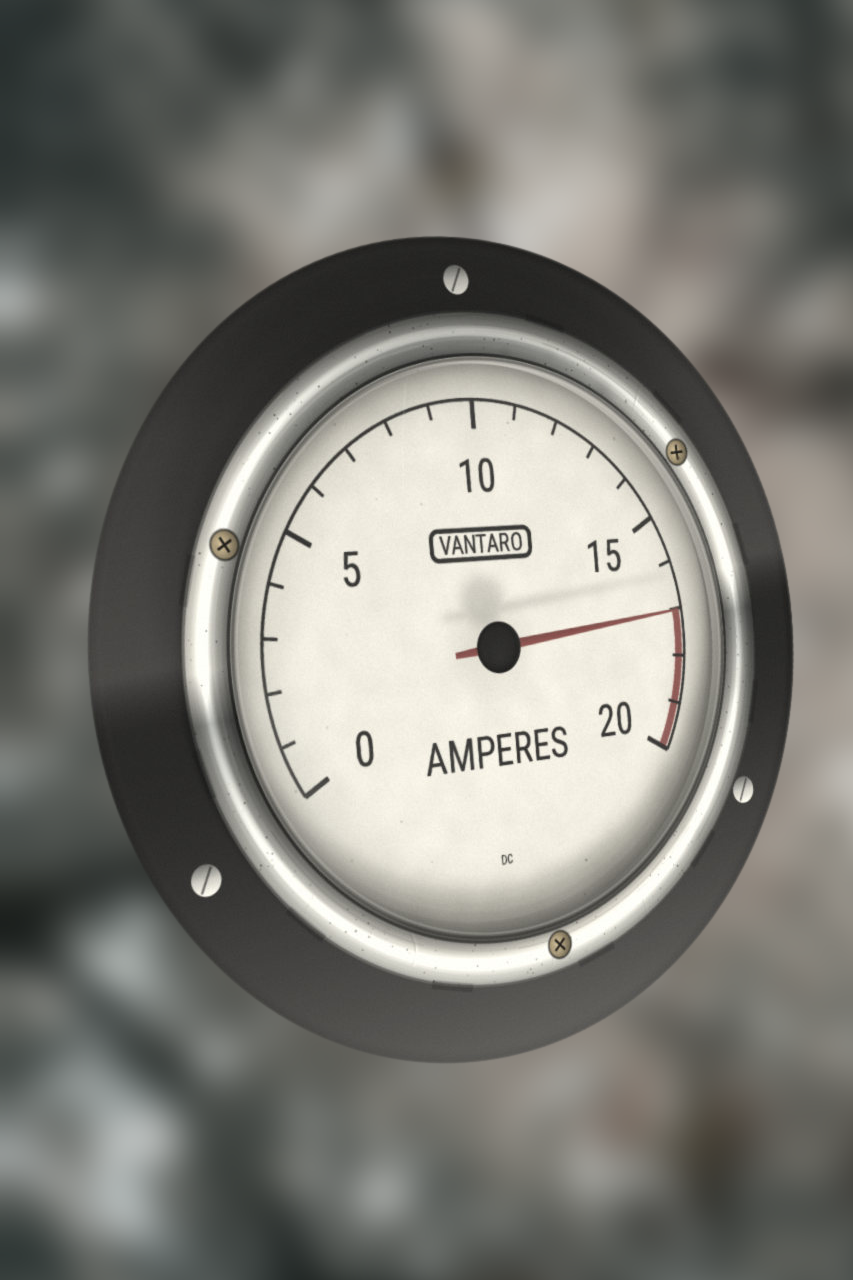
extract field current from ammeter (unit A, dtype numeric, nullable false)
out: 17 A
